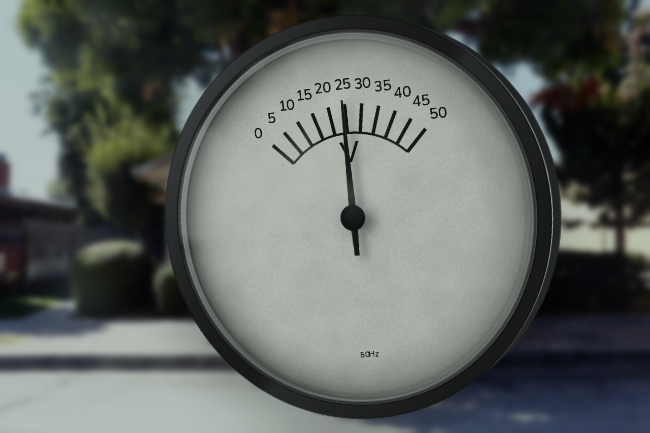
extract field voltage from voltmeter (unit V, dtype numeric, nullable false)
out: 25 V
